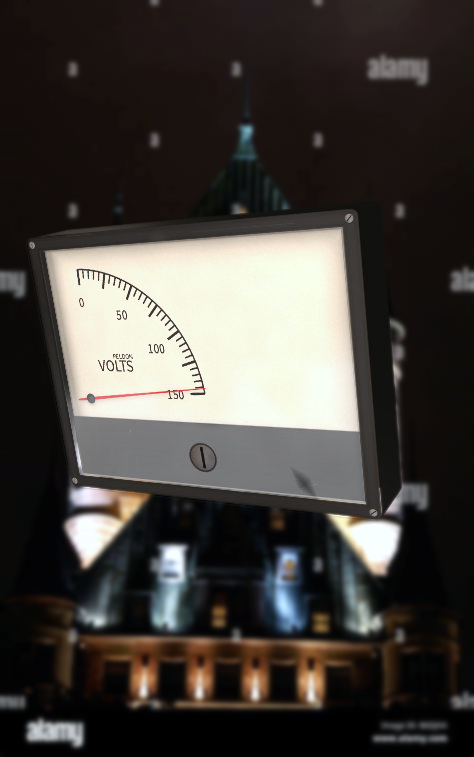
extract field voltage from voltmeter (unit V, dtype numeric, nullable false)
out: 145 V
